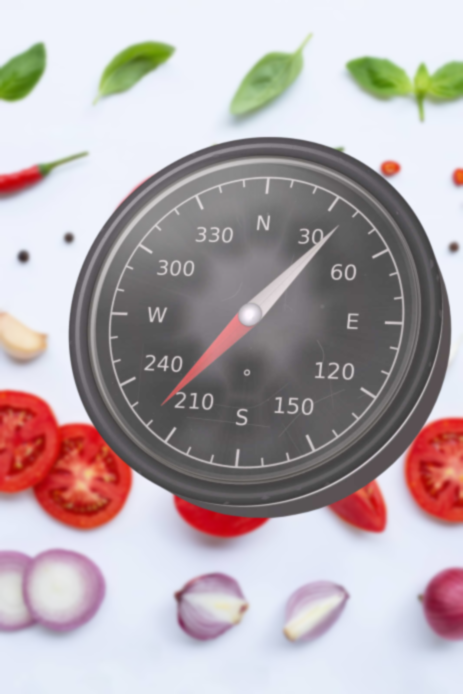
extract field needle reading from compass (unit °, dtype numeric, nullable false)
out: 220 °
